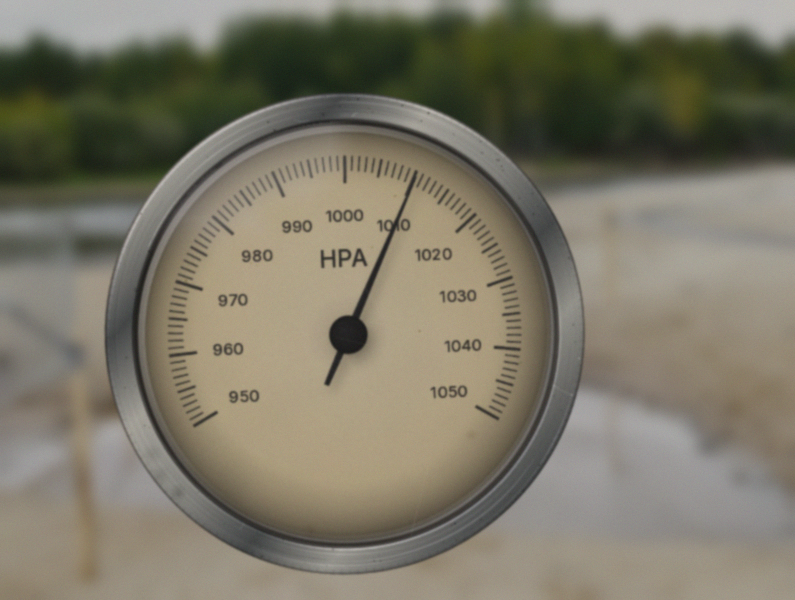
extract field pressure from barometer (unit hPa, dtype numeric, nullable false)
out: 1010 hPa
